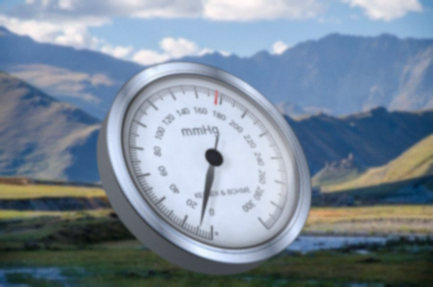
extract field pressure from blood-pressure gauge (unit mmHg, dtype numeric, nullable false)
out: 10 mmHg
